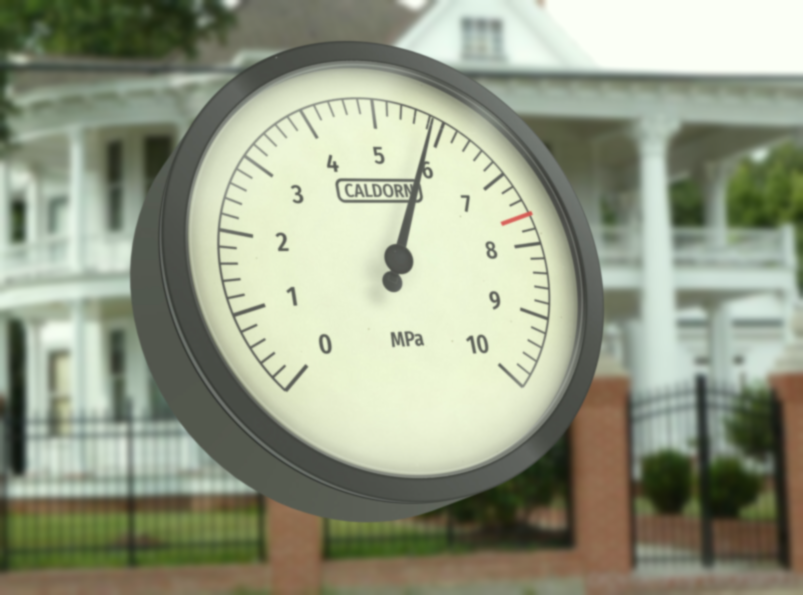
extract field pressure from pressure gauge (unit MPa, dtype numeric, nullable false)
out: 5.8 MPa
